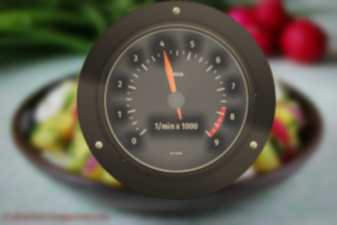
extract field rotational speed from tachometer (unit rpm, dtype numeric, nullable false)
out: 4000 rpm
